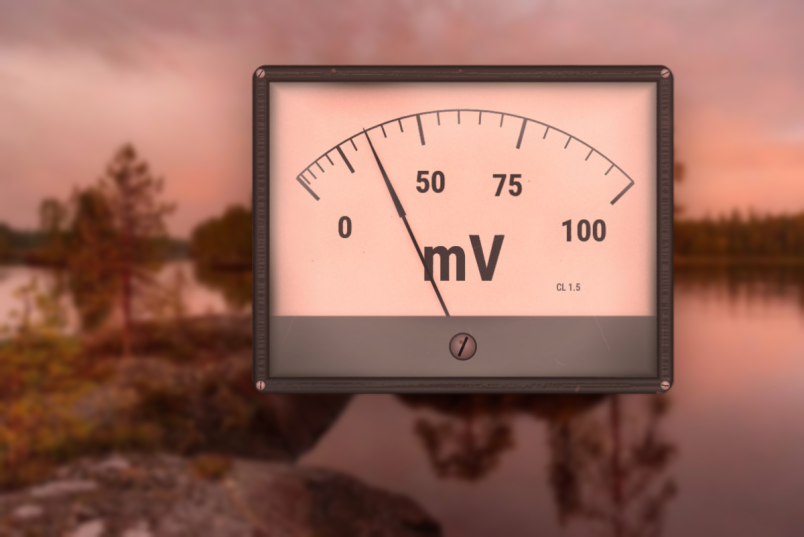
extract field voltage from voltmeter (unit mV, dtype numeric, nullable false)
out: 35 mV
